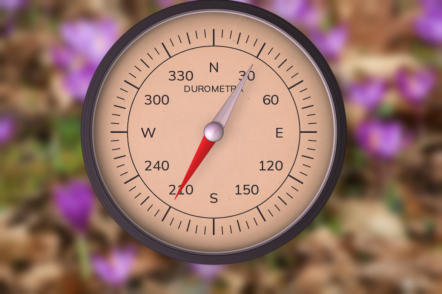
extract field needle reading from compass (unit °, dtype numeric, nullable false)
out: 210 °
